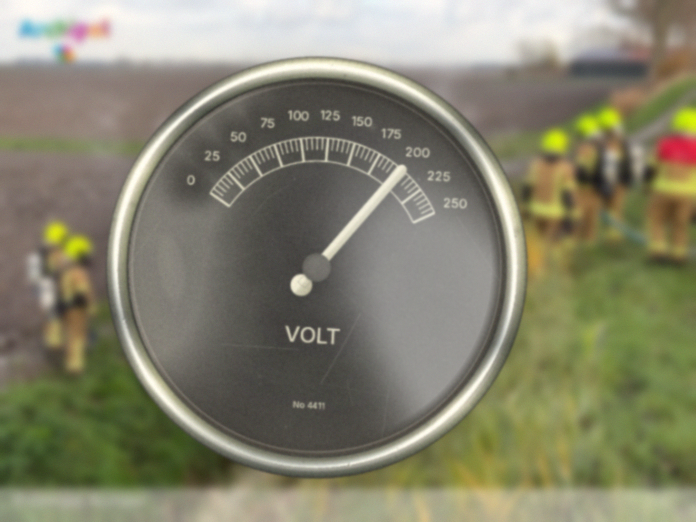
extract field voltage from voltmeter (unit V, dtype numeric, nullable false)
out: 200 V
